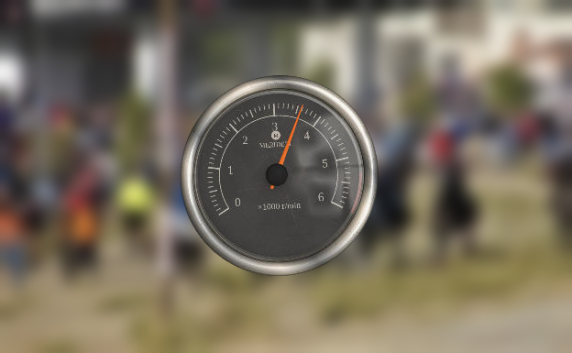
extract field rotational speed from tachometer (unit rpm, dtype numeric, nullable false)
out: 3600 rpm
